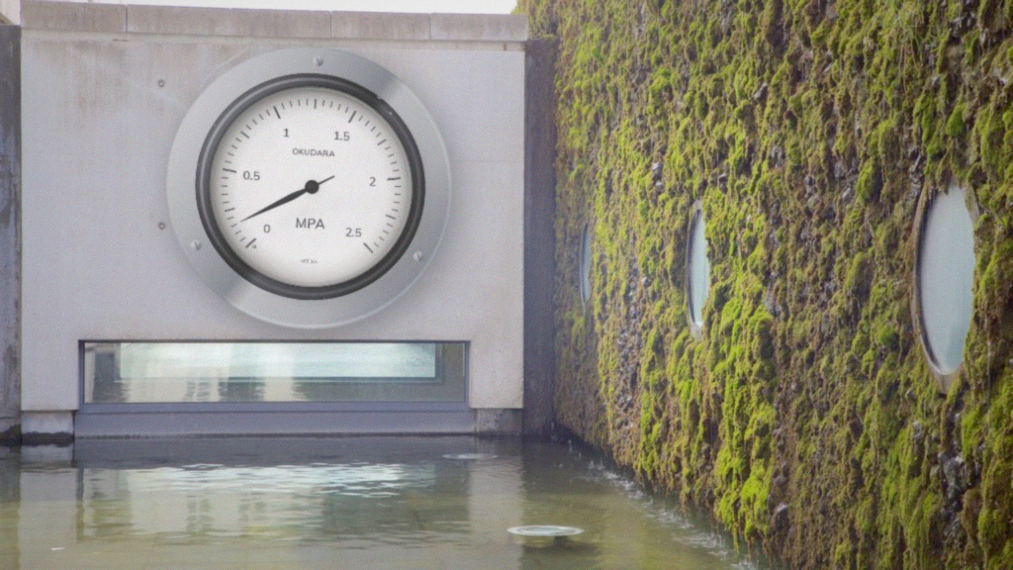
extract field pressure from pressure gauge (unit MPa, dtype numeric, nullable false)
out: 0.15 MPa
